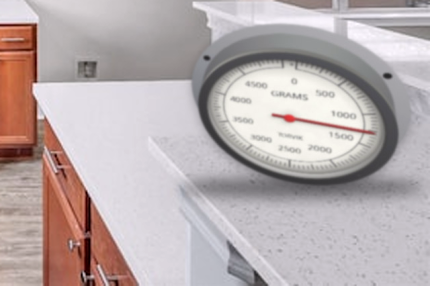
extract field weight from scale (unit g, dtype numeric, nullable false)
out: 1250 g
